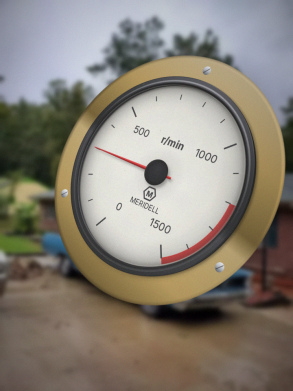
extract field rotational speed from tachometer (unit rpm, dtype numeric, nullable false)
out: 300 rpm
